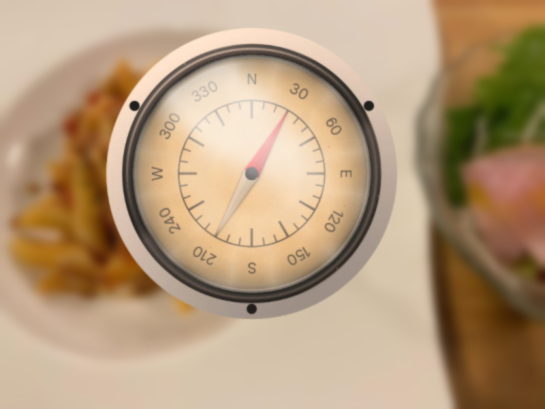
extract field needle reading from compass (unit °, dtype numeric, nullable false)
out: 30 °
